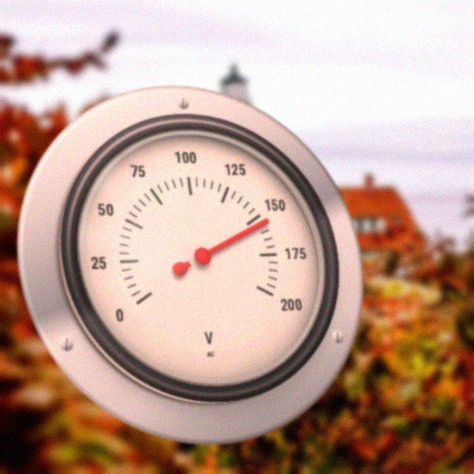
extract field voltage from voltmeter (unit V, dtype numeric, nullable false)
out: 155 V
